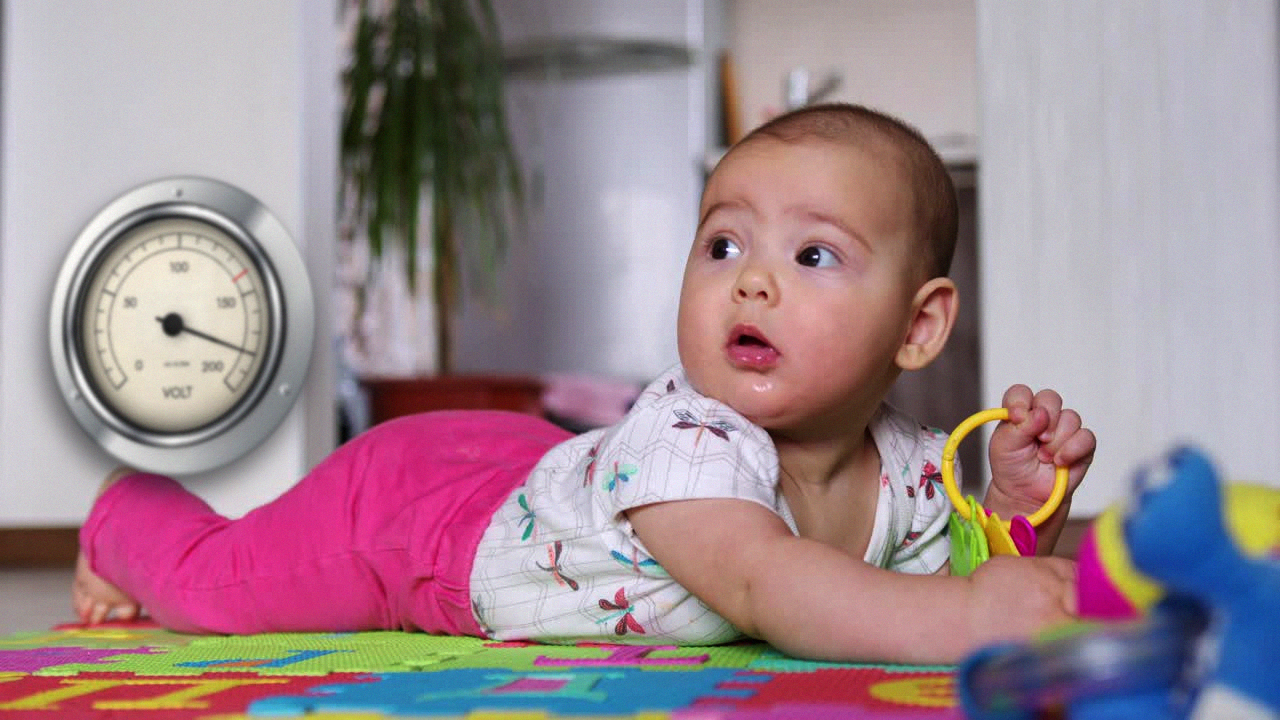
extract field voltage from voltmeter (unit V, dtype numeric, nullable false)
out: 180 V
